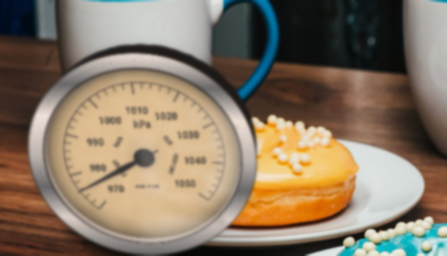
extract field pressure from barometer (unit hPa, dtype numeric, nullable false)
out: 976 hPa
